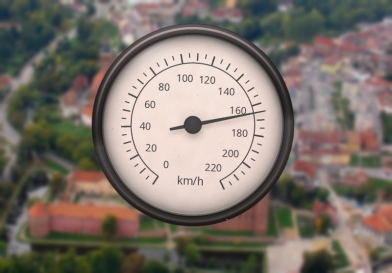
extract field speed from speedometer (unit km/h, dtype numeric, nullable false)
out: 165 km/h
